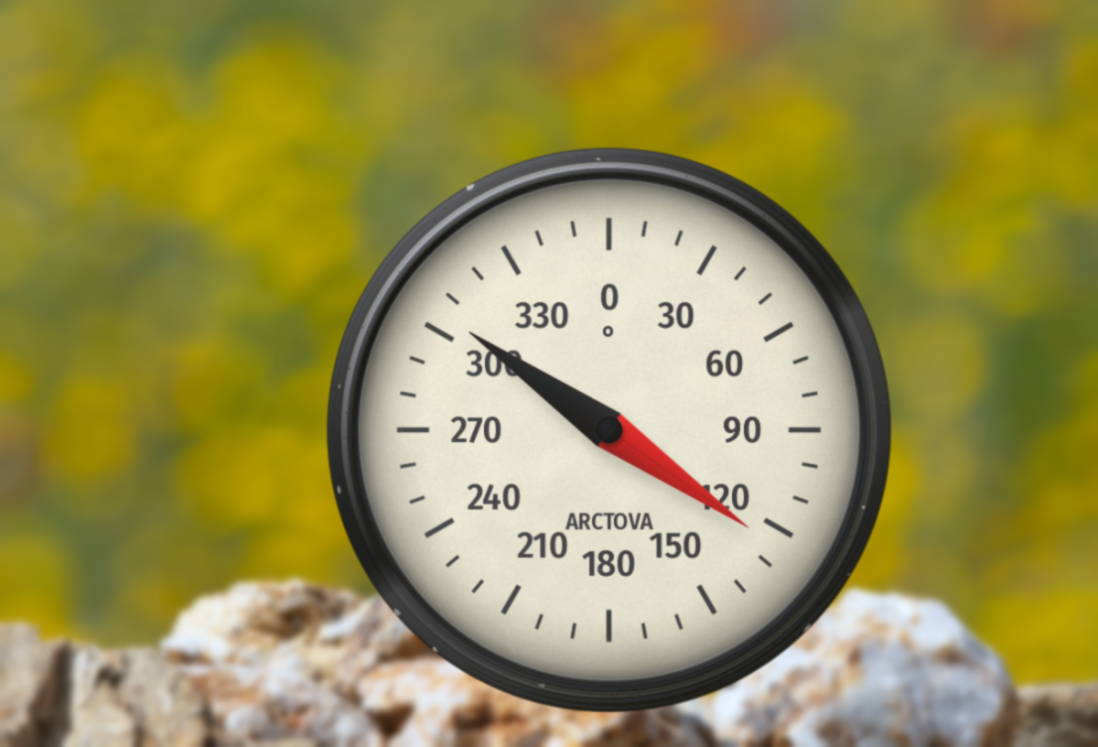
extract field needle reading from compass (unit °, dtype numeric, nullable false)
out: 125 °
